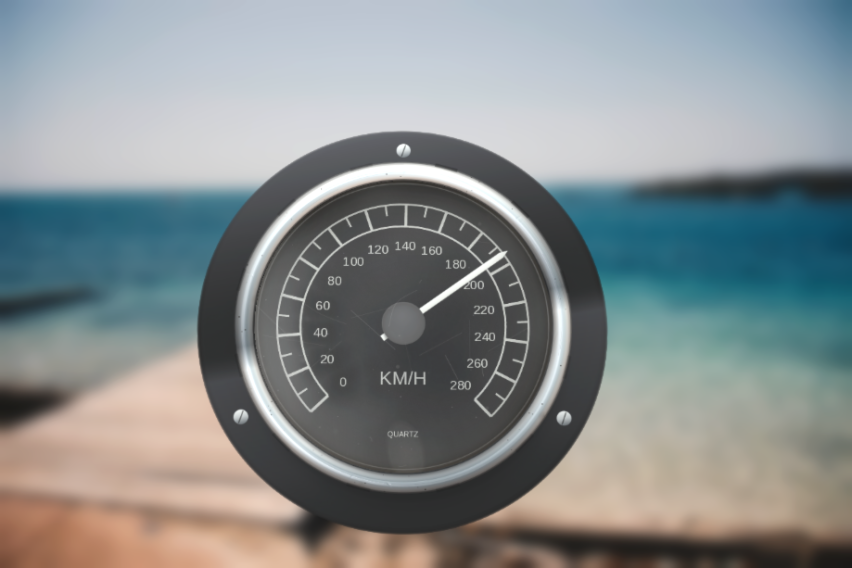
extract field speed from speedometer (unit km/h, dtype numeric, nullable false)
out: 195 km/h
